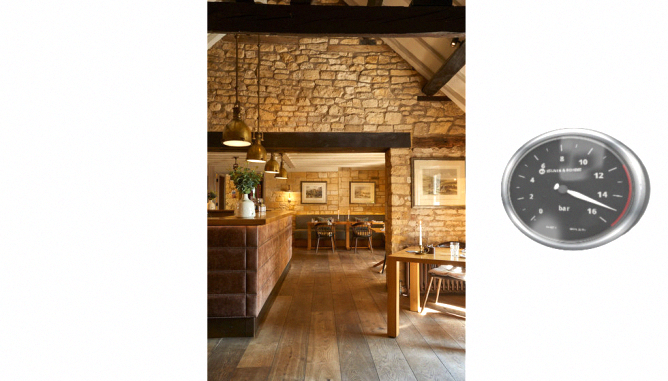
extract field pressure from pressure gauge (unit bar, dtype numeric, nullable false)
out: 15 bar
